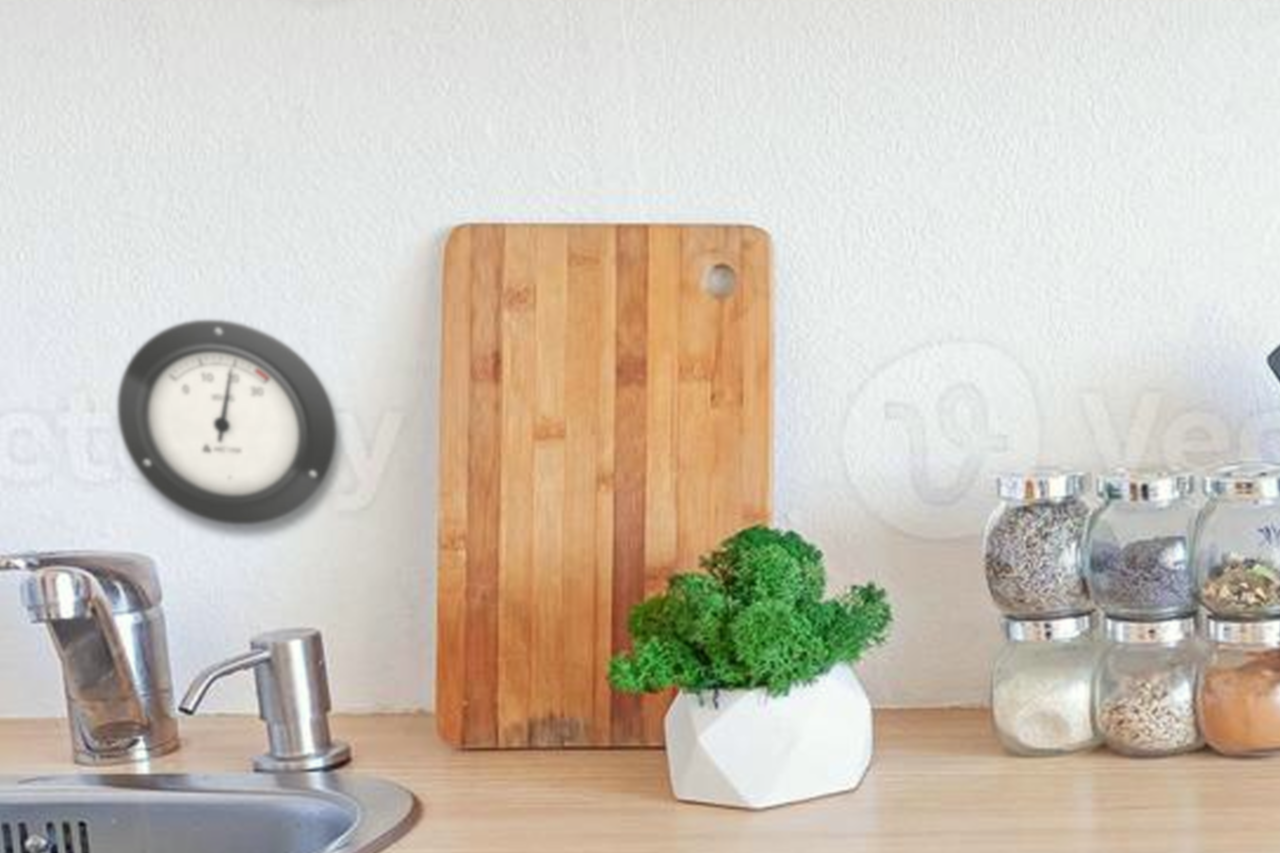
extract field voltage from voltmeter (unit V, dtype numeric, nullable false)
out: 20 V
